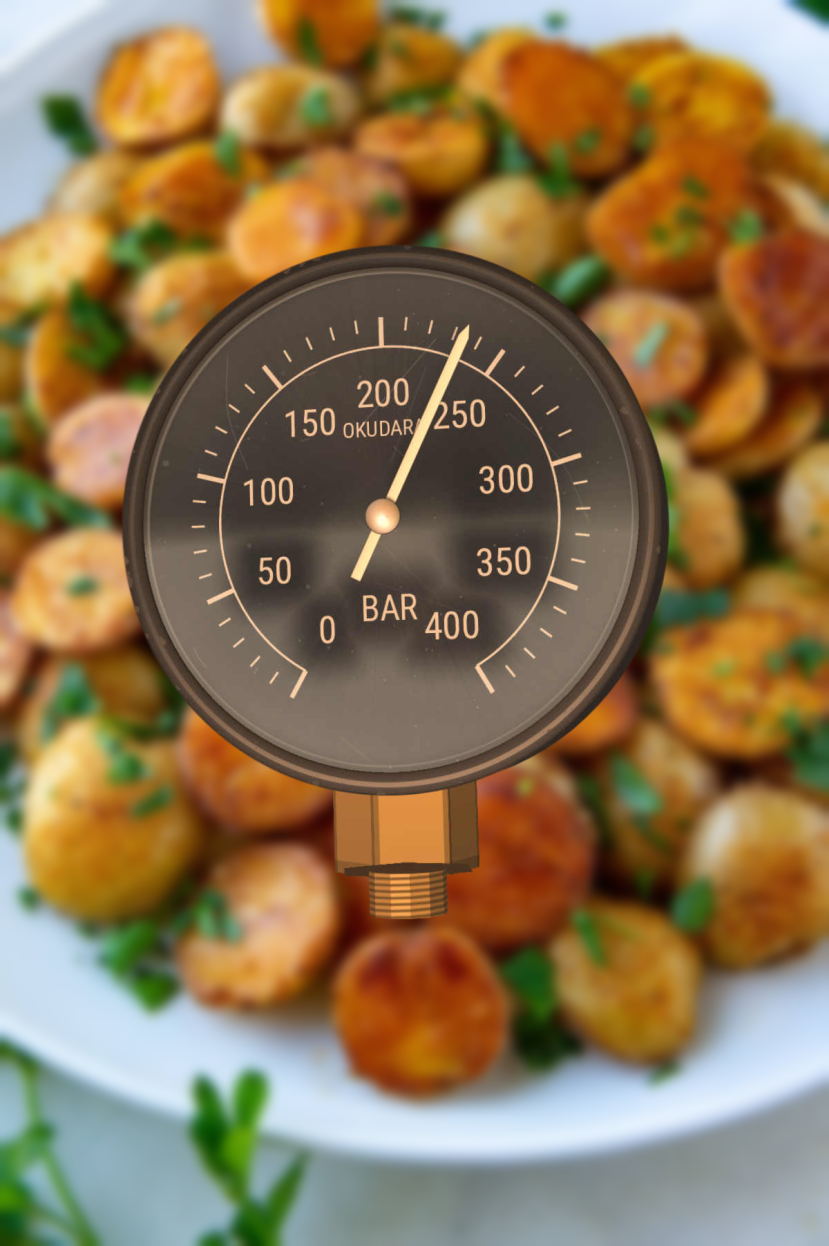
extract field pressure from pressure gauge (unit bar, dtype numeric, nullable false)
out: 235 bar
